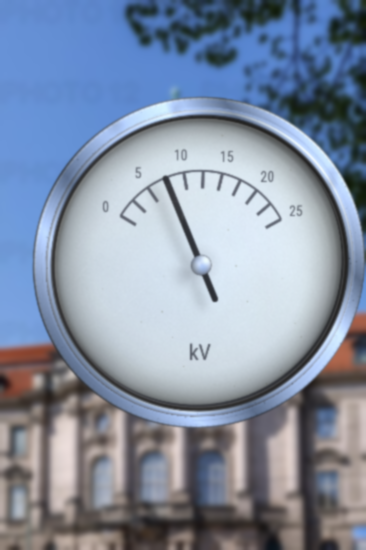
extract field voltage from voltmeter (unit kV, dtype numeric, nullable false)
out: 7.5 kV
